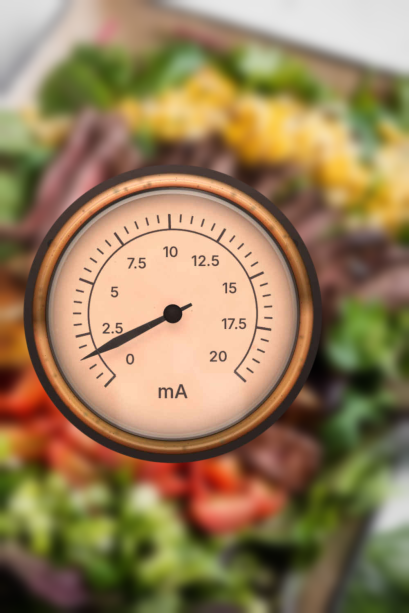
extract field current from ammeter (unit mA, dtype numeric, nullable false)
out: 1.5 mA
